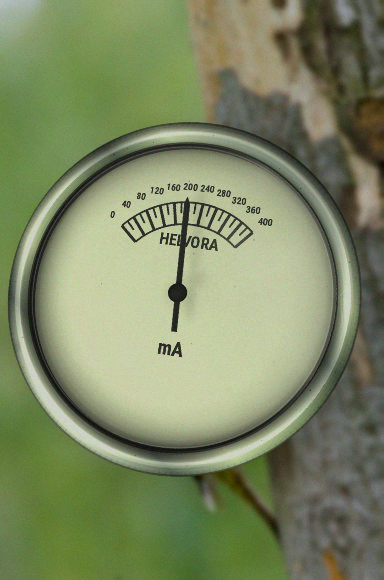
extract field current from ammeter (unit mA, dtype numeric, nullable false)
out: 200 mA
